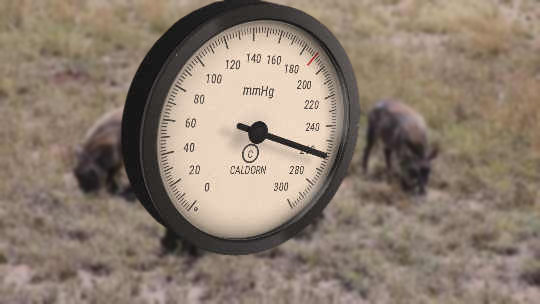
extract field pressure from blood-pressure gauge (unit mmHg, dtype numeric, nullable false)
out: 260 mmHg
